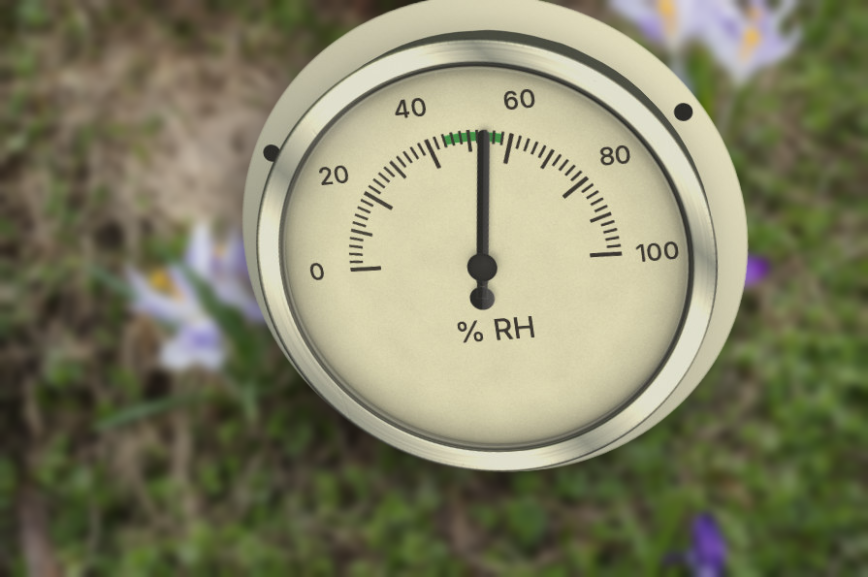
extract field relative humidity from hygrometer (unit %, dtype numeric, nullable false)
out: 54 %
